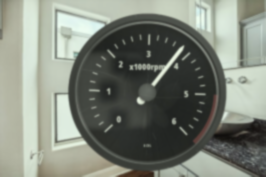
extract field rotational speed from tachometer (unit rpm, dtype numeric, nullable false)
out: 3800 rpm
